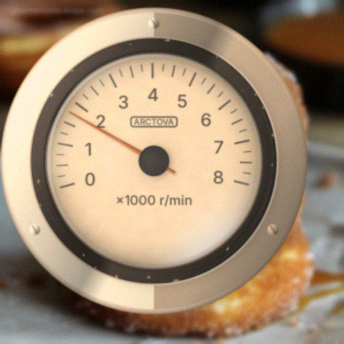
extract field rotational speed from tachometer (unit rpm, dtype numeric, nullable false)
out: 1750 rpm
